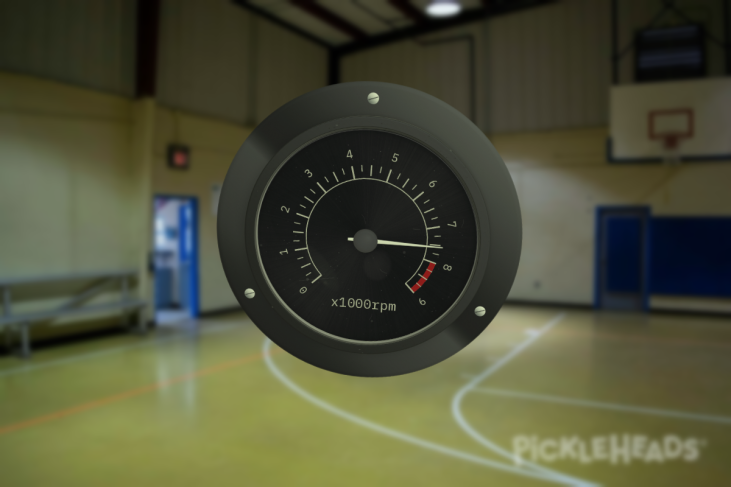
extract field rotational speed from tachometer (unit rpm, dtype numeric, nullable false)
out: 7500 rpm
